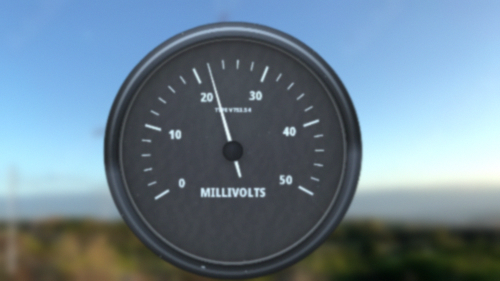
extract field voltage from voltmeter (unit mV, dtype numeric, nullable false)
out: 22 mV
